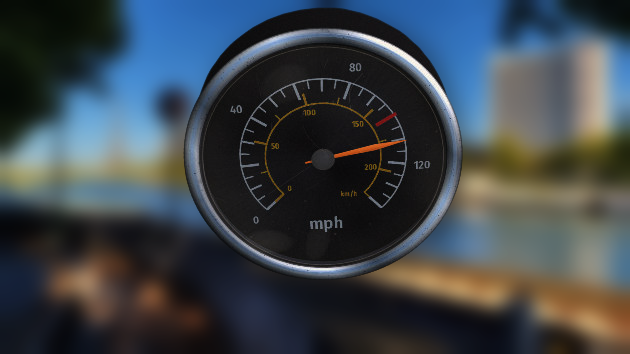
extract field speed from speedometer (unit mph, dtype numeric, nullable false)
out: 110 mph
